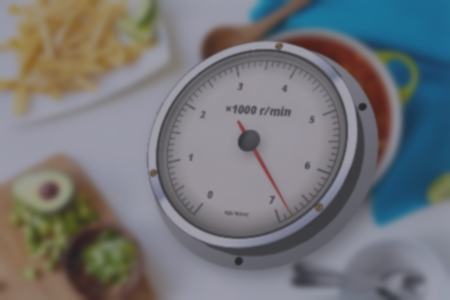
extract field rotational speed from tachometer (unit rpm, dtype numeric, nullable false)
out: 6800 rpm
